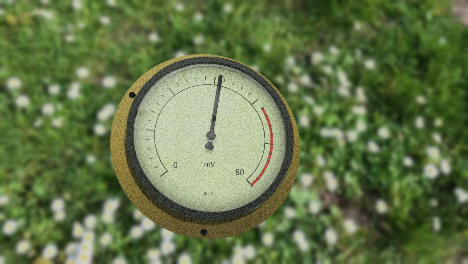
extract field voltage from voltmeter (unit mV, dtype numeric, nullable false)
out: 31 mV
